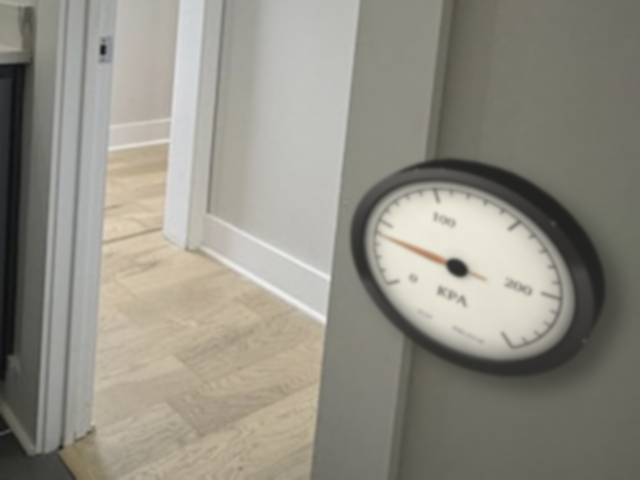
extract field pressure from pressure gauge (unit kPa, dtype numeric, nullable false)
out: 40 kPa
